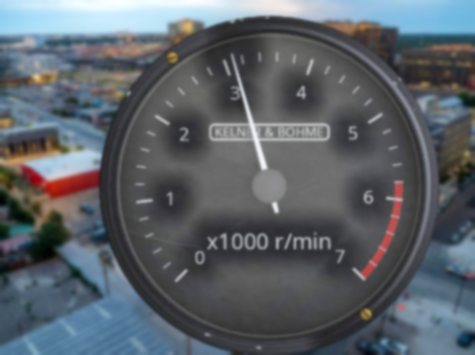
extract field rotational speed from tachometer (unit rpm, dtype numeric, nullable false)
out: 3100 rpm
